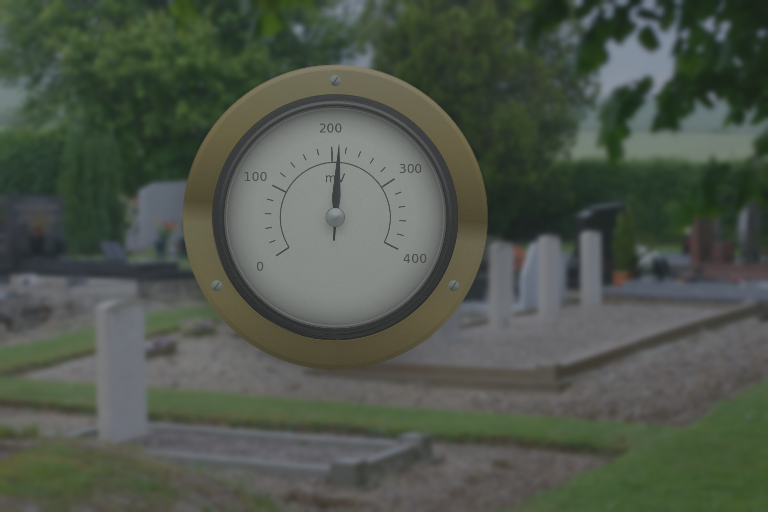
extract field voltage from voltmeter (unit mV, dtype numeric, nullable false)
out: 210 mV
